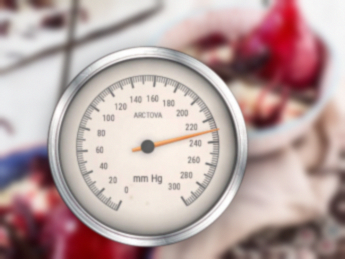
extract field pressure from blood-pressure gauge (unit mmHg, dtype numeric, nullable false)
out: 230 mmHg
